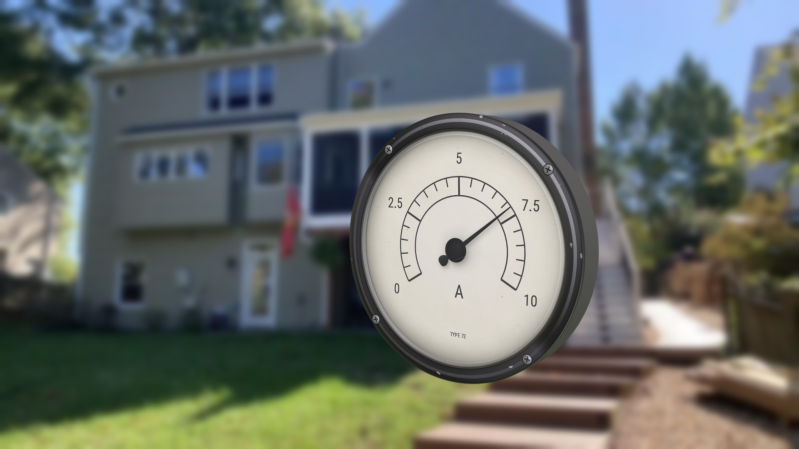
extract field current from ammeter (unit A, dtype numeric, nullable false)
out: 7.25 A
